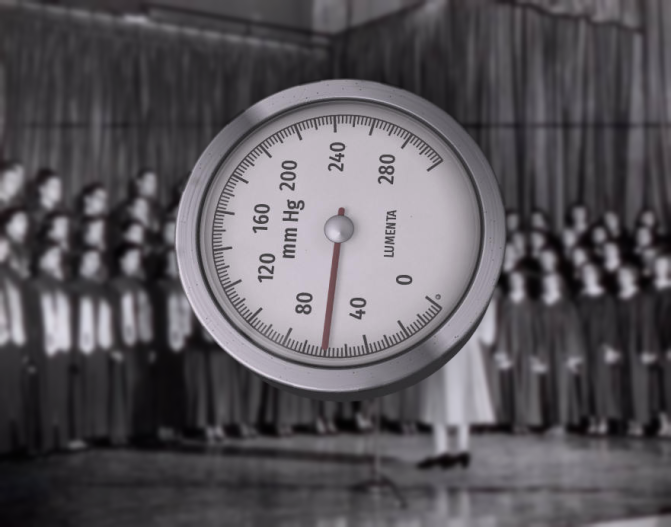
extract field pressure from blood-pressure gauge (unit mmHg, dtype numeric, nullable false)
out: 60 mmHg
